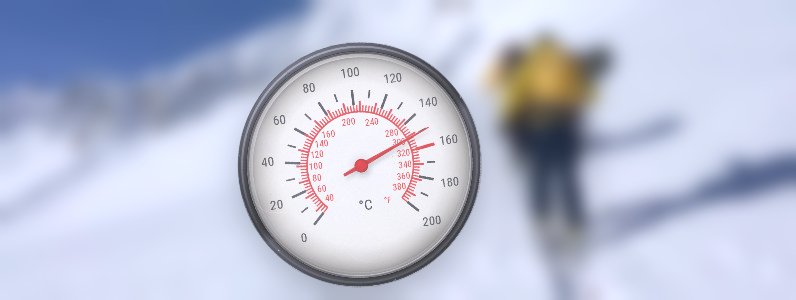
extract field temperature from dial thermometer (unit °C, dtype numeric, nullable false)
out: 150 °C
